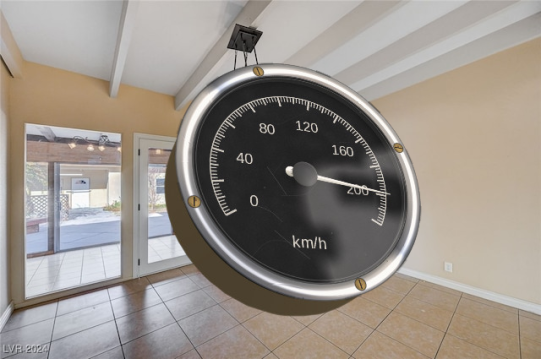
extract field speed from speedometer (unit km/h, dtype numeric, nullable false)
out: 200 km/h
